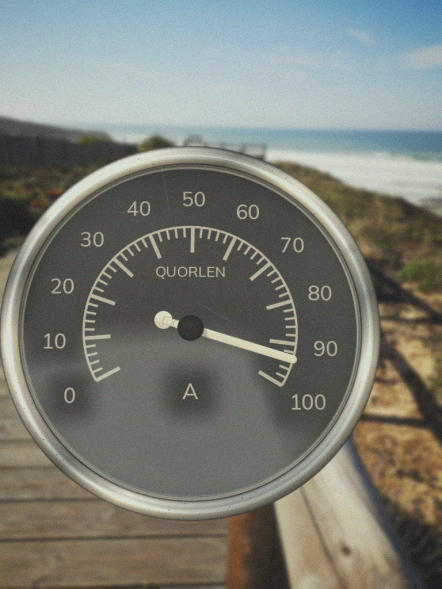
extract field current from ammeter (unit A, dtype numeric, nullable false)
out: 94 A
